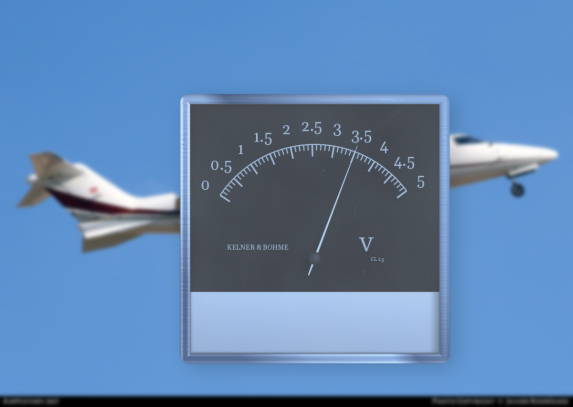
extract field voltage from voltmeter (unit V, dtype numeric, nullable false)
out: 3.5 V
